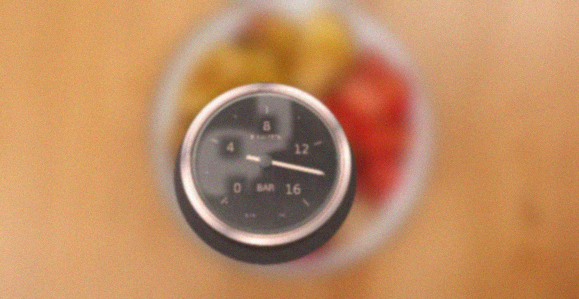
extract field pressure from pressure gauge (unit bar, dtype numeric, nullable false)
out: 14 bar
